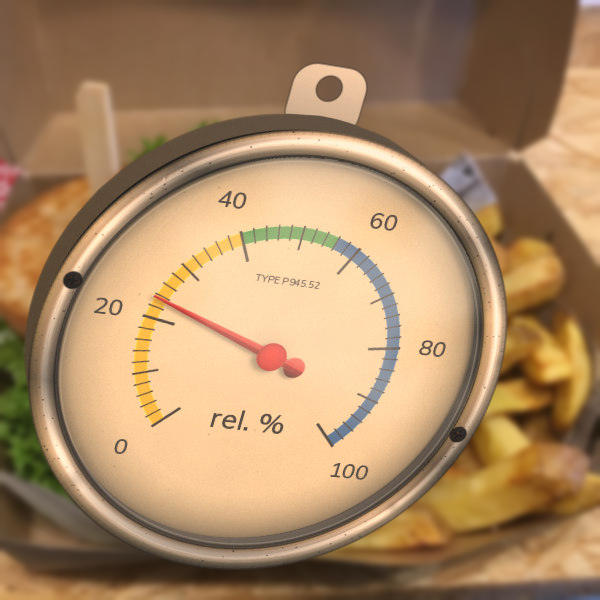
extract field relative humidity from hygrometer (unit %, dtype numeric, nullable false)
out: 24 %
